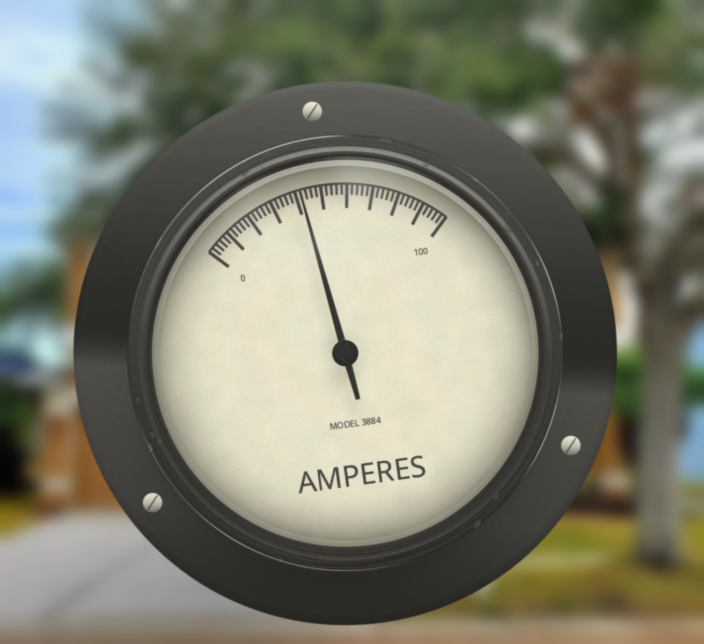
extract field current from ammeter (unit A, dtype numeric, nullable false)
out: 42 A
